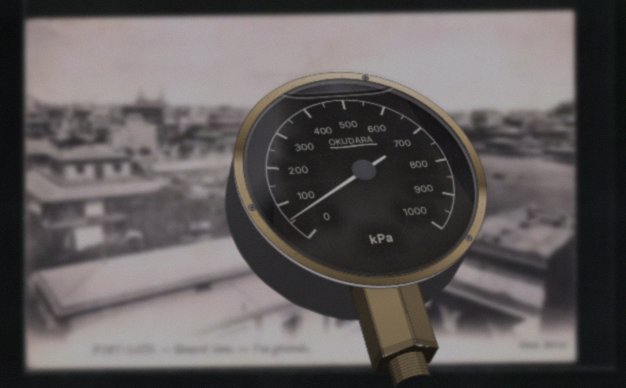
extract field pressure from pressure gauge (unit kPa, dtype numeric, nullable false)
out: 50 kPa
